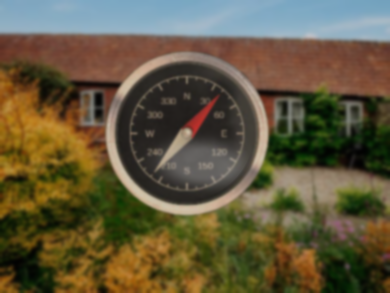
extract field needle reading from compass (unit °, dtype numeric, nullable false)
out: 40 °
